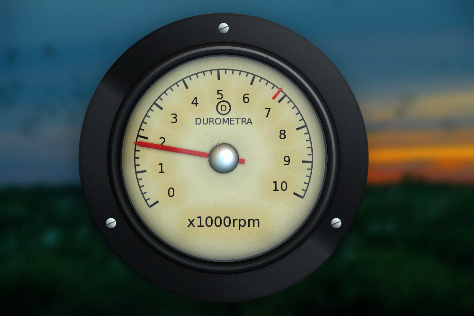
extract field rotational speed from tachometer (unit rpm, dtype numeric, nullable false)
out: 1800 rpm
